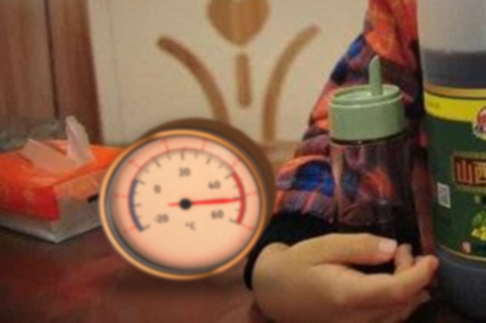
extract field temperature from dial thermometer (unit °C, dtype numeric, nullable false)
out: 50 °C
